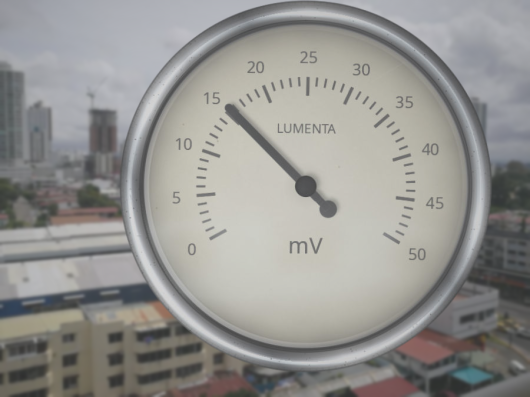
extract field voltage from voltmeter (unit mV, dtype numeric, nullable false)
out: 15.5 mV
